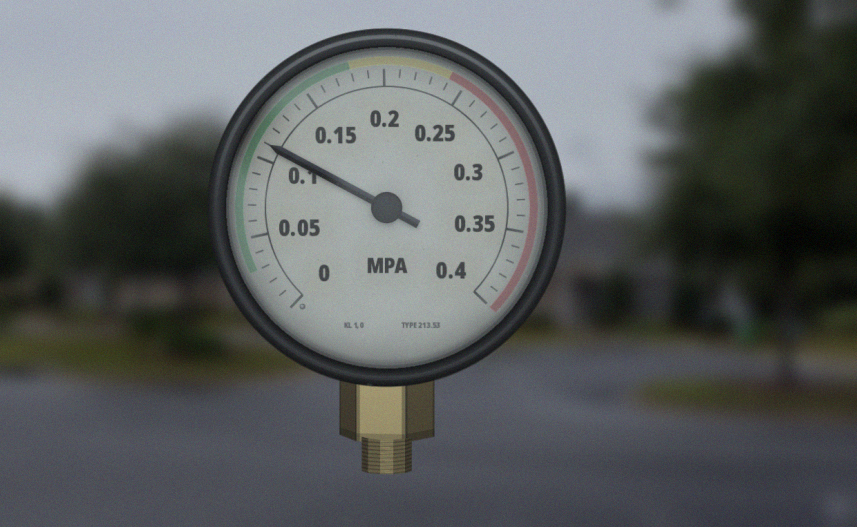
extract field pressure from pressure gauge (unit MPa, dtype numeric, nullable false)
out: 0.11 MPa
